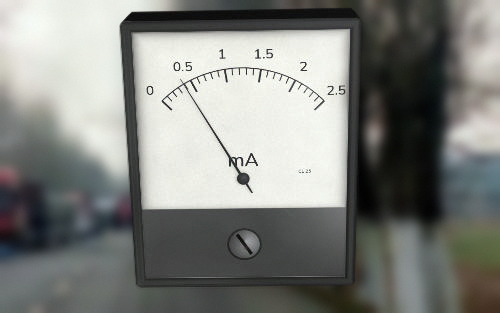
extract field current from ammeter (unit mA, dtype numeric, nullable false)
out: 0.4 mA
